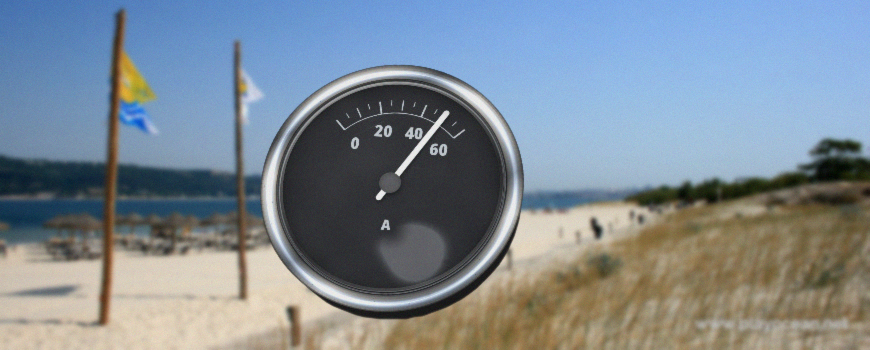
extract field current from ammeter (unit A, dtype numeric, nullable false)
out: 50 A
